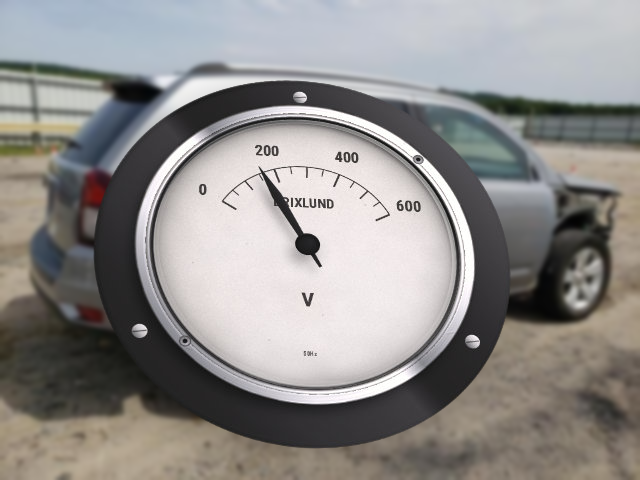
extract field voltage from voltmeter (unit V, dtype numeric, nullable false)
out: 150 V
